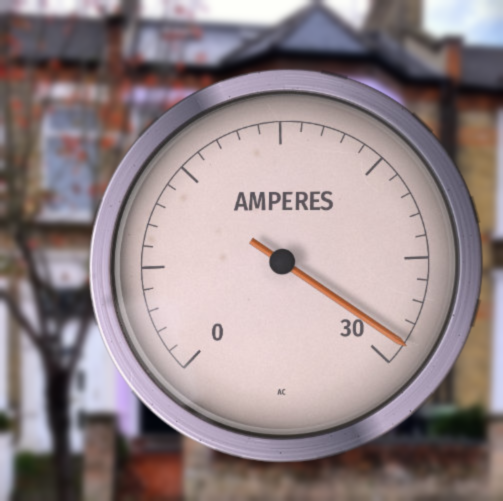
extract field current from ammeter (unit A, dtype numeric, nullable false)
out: 29 A
